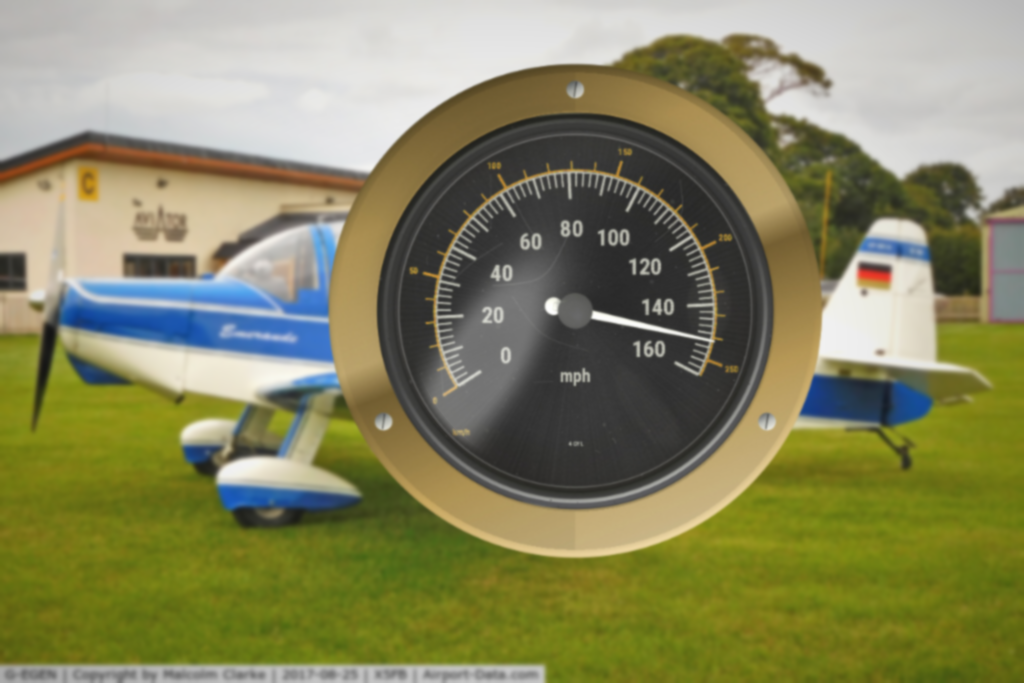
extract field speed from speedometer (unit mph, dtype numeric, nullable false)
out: 150 mph
